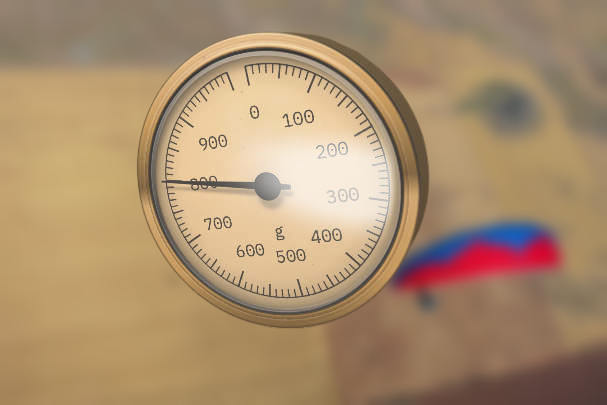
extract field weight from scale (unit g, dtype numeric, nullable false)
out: 800 g
